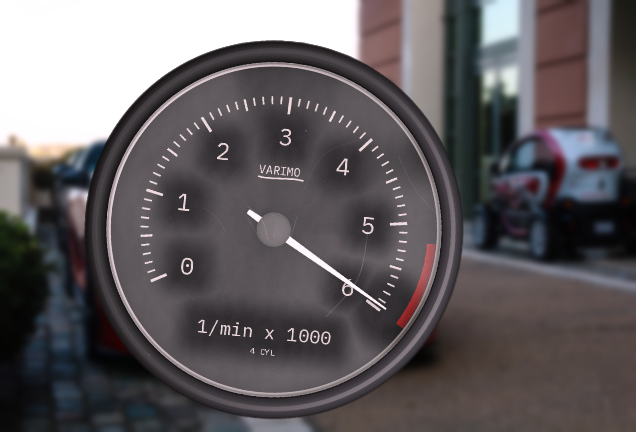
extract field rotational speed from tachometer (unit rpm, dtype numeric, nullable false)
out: 5950 rpm
